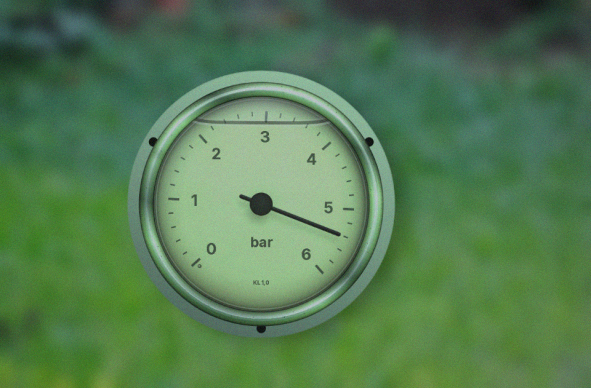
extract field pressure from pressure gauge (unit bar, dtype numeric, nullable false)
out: 5.4 bar
